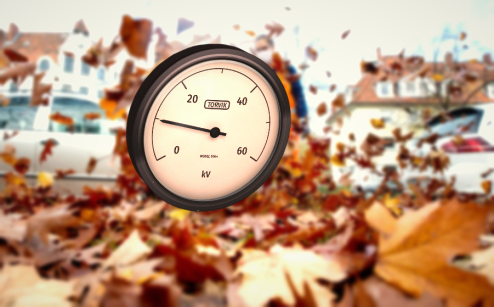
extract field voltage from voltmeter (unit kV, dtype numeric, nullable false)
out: 10 kV
